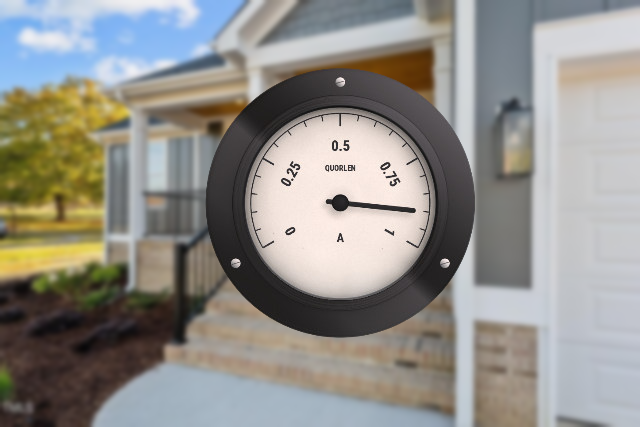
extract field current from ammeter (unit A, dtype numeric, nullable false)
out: 0.9 A
